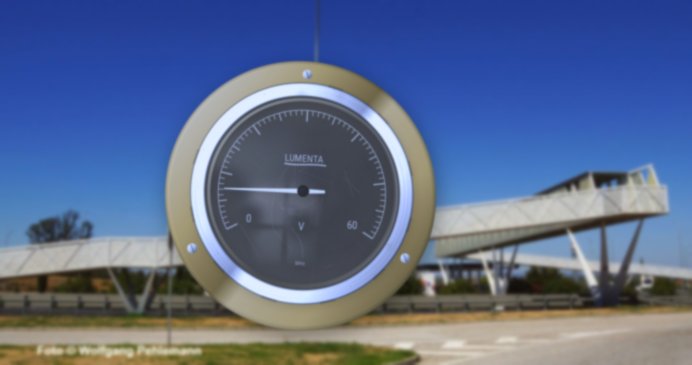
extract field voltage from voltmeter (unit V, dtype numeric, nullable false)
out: 7 V
